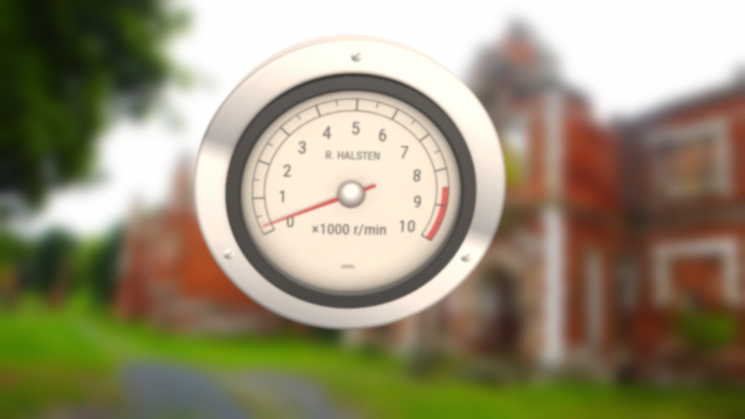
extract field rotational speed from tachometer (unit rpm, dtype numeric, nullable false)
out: 250 rpm
